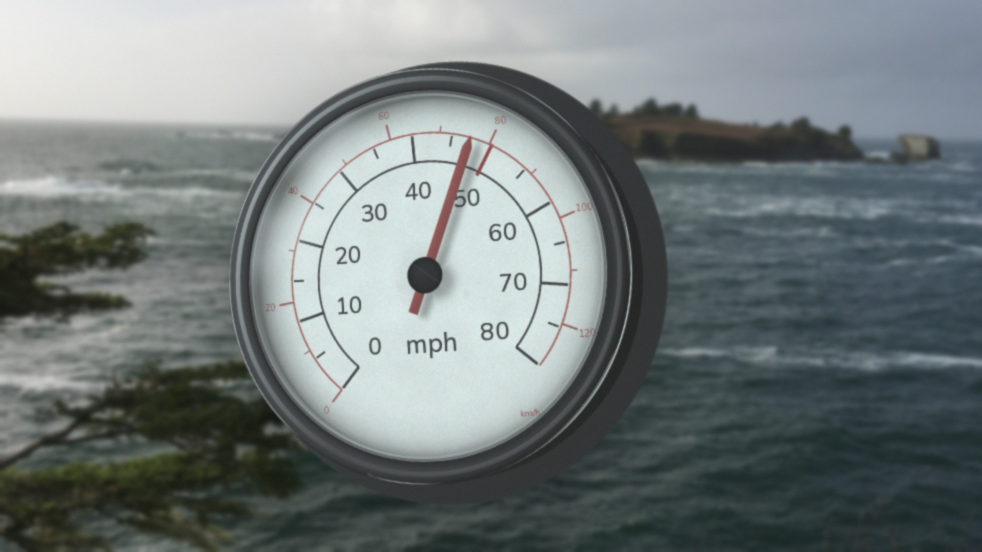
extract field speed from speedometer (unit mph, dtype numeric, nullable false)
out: 47.5 mph
